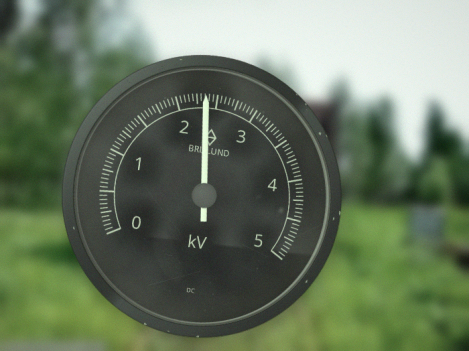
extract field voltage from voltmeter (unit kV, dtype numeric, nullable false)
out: 2.35 kV
